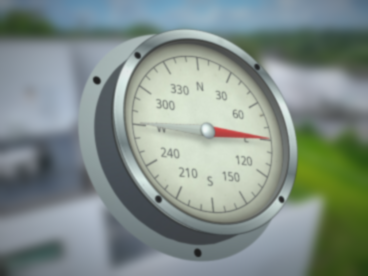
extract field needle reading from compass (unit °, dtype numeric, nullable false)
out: 90 °
